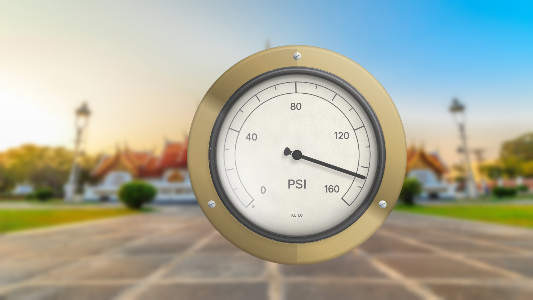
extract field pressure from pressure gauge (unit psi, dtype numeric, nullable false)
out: 145 psi
